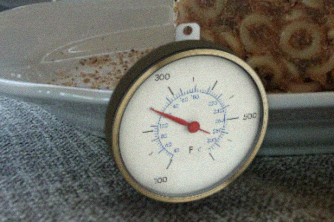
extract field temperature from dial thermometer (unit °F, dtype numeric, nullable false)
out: 250 °F
